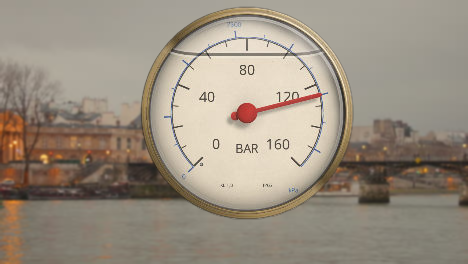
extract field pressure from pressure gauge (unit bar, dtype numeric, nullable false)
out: 125 bar
